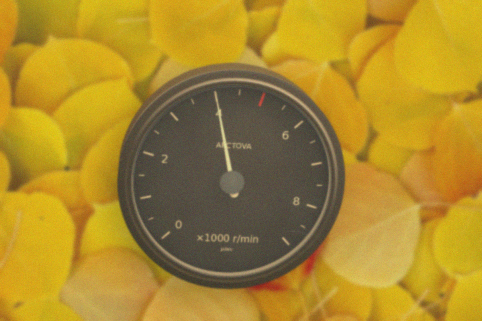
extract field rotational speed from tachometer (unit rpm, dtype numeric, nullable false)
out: 4000 rpm
